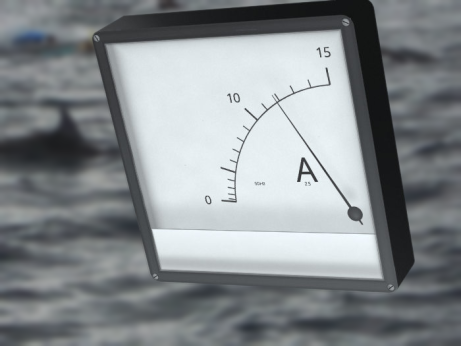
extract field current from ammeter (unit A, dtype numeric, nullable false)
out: 12 A
